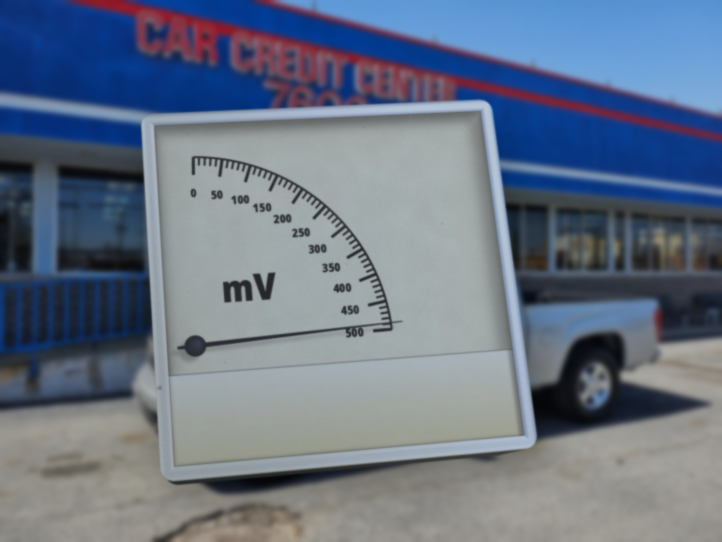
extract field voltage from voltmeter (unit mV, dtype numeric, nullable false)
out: 490 mV
